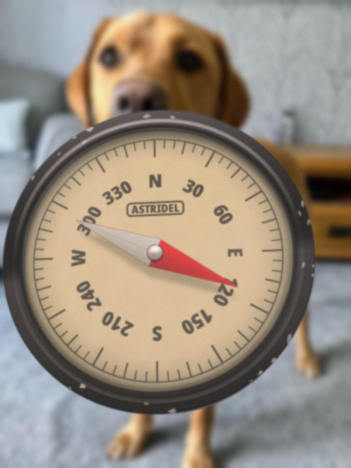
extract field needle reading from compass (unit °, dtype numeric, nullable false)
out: 115 °
